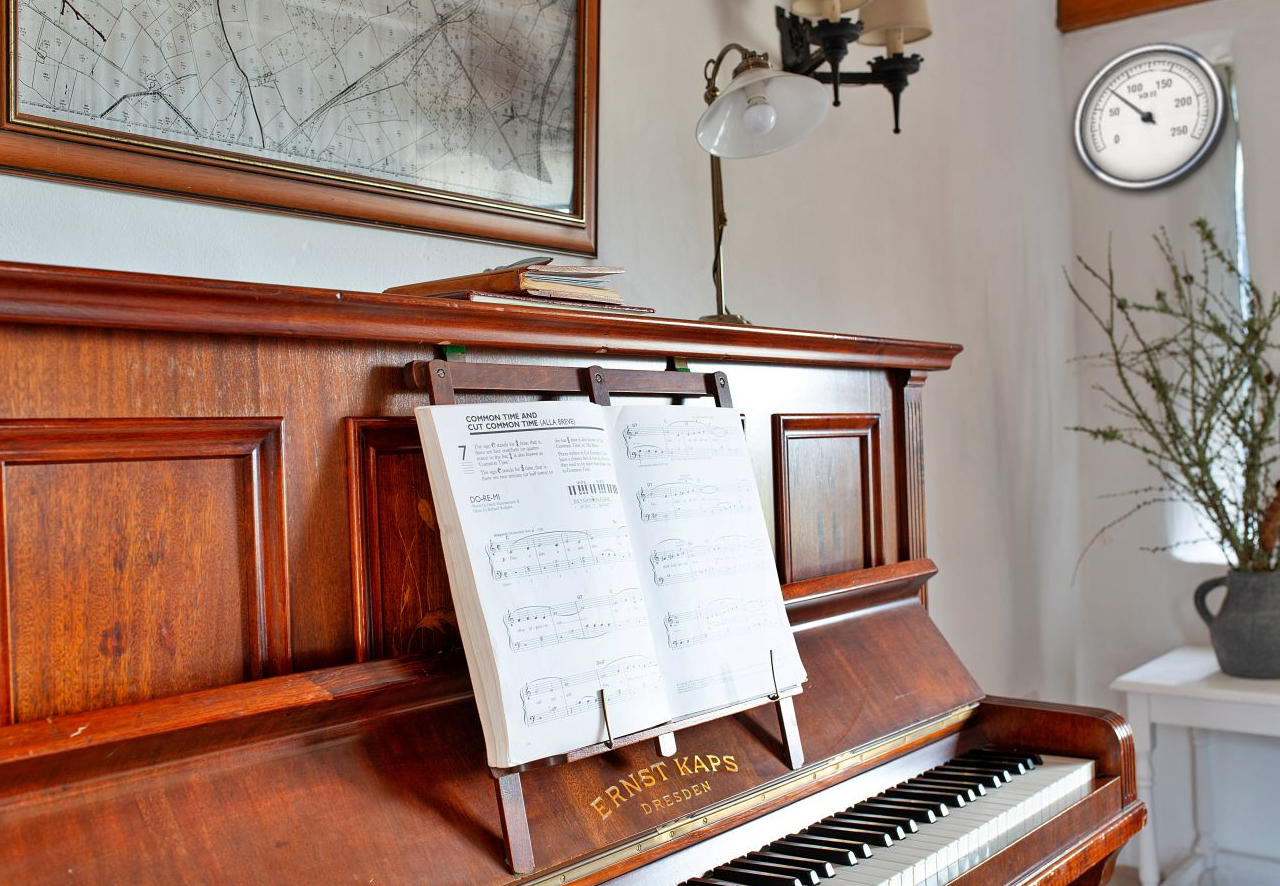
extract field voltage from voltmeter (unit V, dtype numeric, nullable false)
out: 75 V
